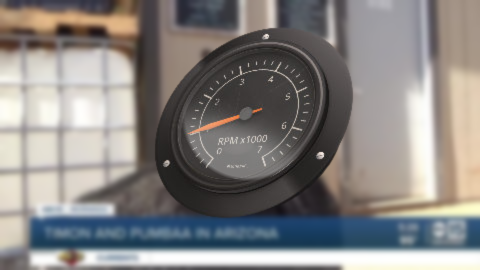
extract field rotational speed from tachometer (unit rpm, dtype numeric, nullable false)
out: 1000 rpm
